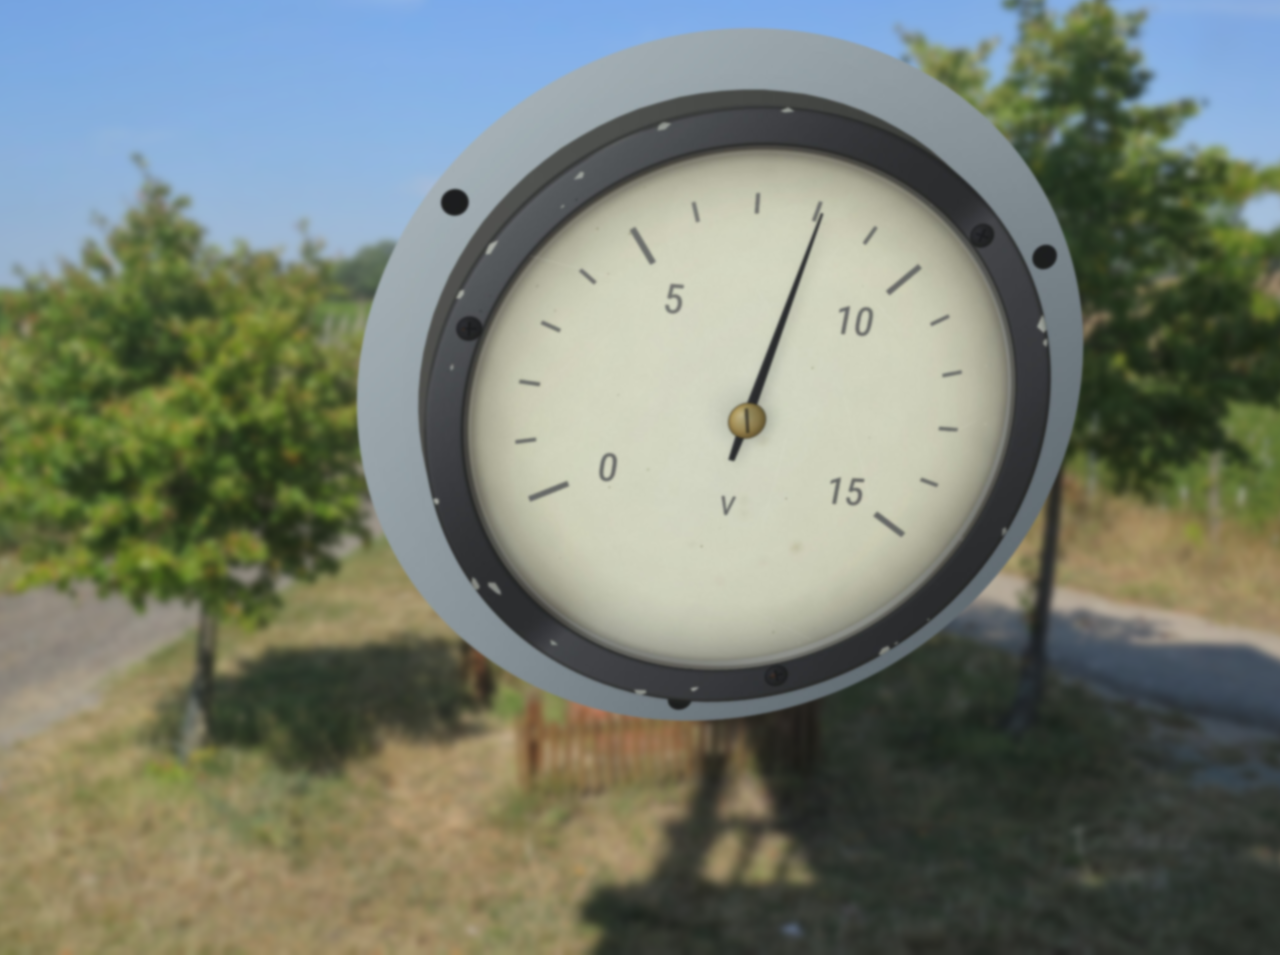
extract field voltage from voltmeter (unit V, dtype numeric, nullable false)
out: 8 V
